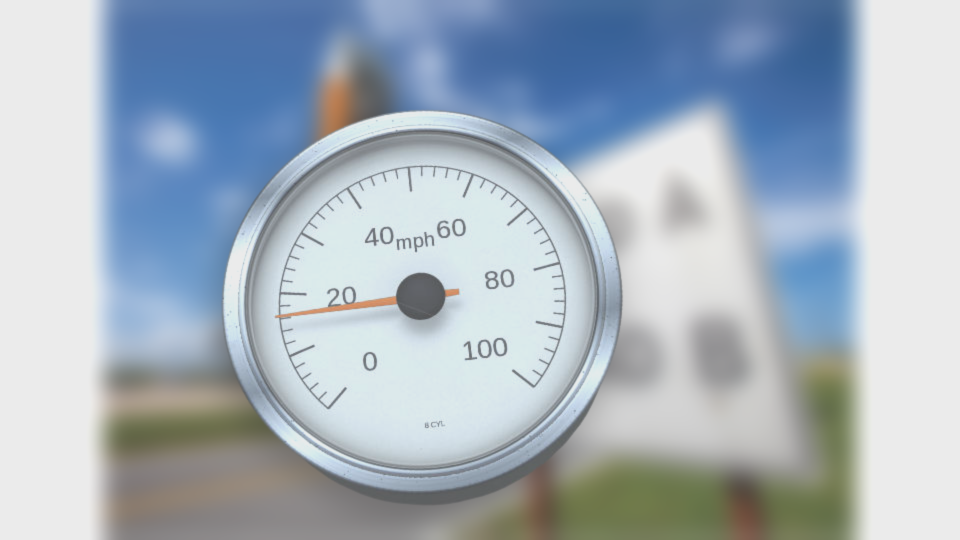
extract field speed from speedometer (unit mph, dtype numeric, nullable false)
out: 16 mph
